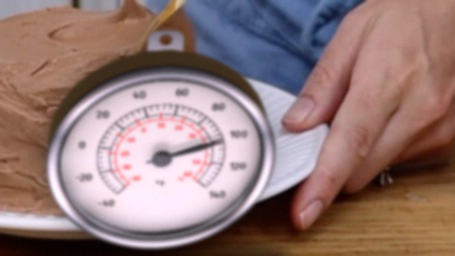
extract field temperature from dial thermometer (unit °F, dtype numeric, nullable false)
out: 100 °F
